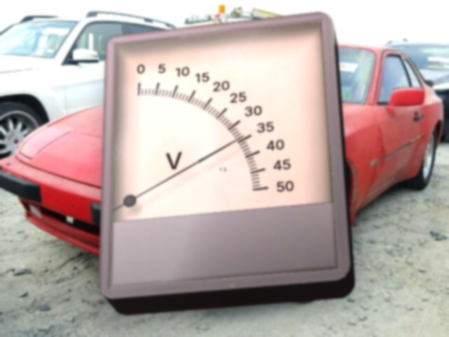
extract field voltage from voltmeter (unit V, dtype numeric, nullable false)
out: 35 V
